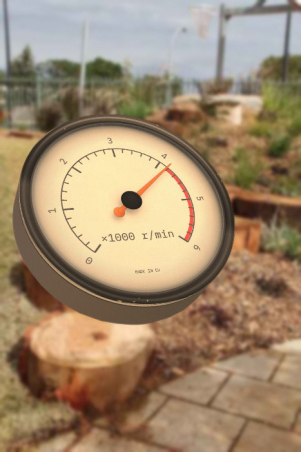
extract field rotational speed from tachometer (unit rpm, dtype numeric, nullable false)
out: 4200 rpm
